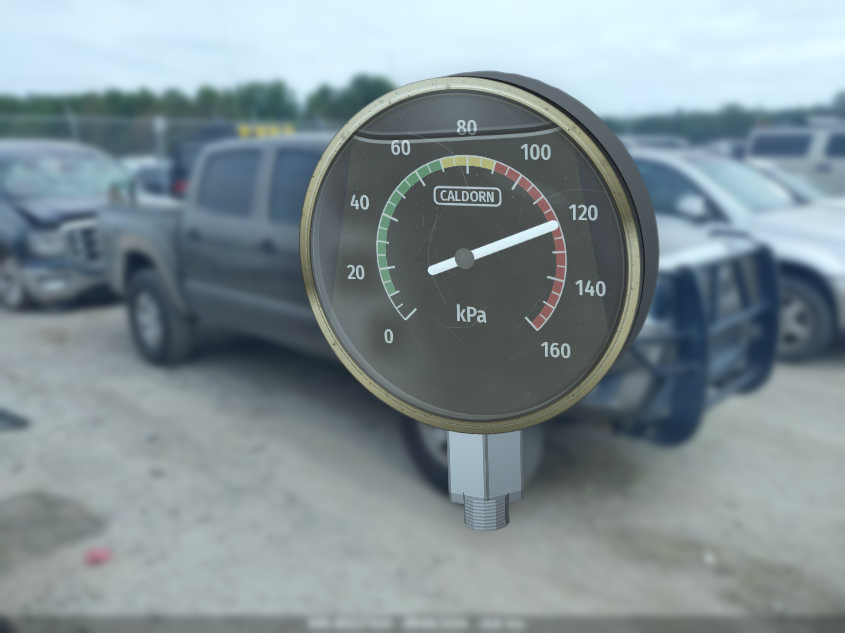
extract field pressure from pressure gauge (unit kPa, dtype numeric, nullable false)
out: 120 kPa
